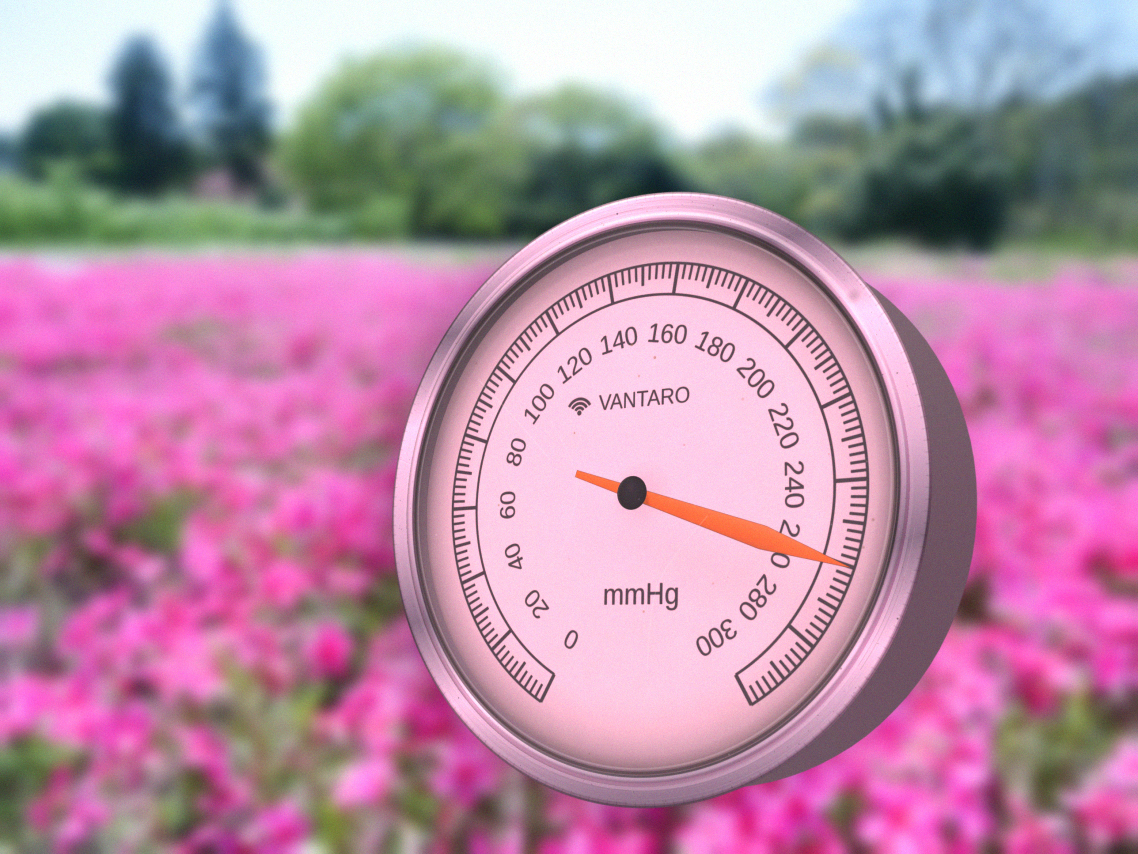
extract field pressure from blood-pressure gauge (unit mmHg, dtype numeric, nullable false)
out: 260 mmHg
